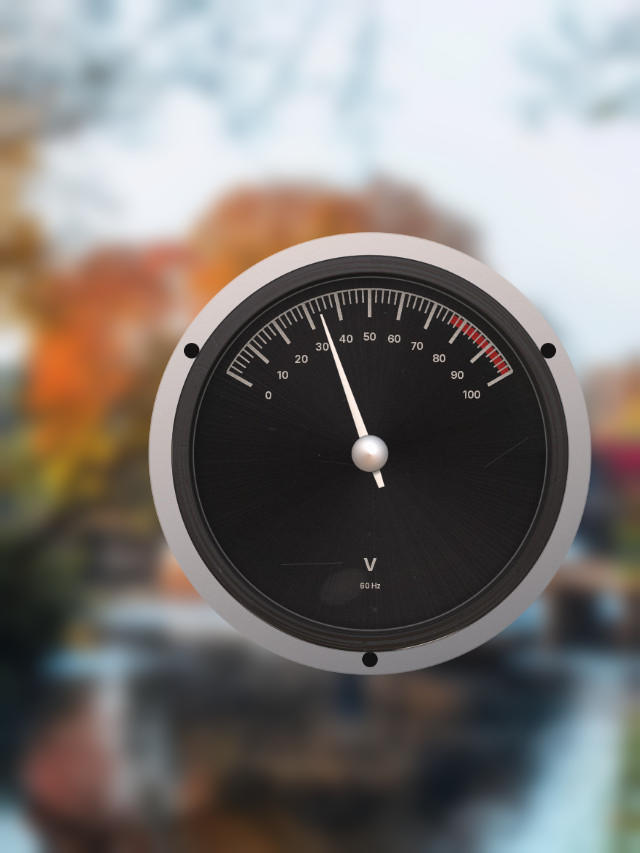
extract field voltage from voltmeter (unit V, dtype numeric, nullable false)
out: 34 V
